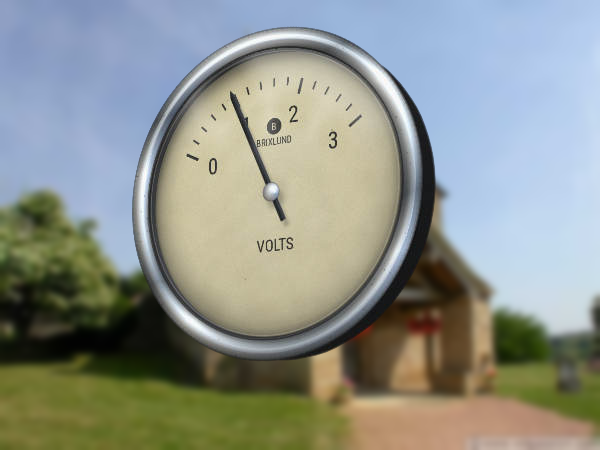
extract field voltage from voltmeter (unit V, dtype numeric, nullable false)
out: 1 V
